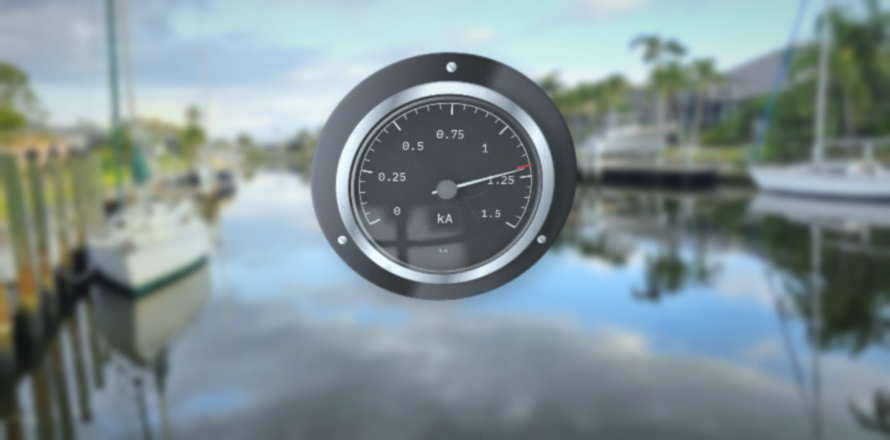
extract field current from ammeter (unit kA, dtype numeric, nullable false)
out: 1.2 kA
